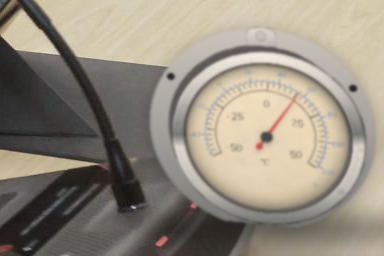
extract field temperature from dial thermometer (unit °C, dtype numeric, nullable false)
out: 12.5 °C
